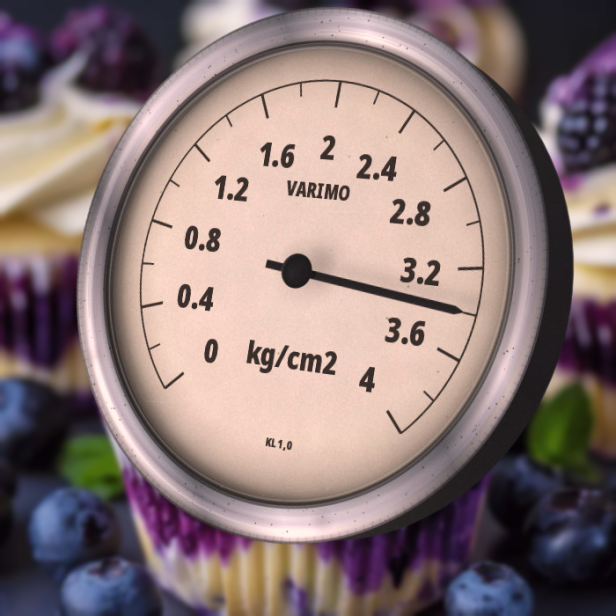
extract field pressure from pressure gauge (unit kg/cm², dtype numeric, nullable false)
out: 3.4 kg/cm²
